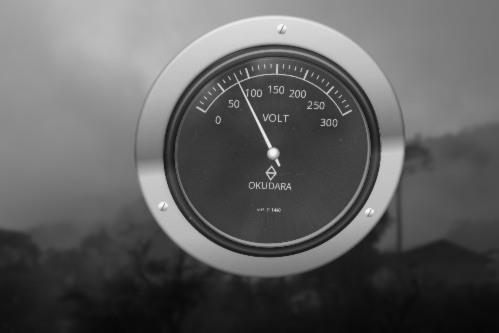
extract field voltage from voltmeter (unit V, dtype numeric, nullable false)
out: 80 V
